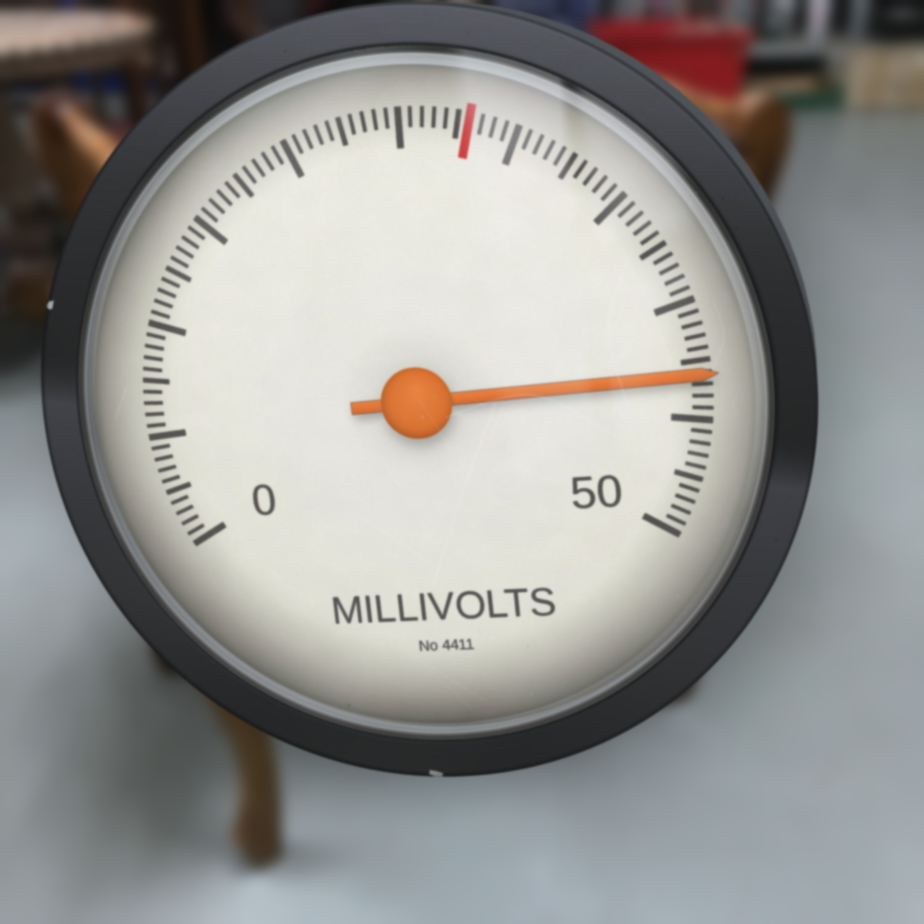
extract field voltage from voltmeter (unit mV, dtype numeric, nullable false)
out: 43 mV
